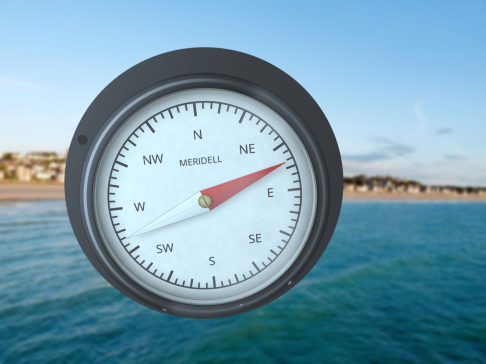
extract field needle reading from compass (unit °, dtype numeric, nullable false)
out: 70 °
